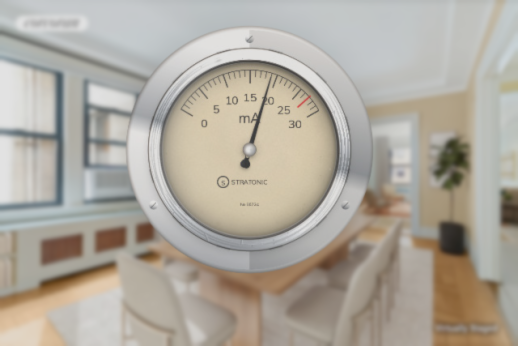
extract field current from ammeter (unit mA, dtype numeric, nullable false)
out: 19 mA
